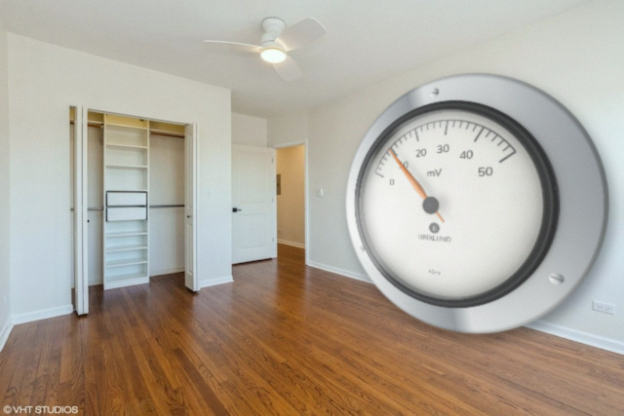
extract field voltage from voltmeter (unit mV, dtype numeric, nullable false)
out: 10 mV
